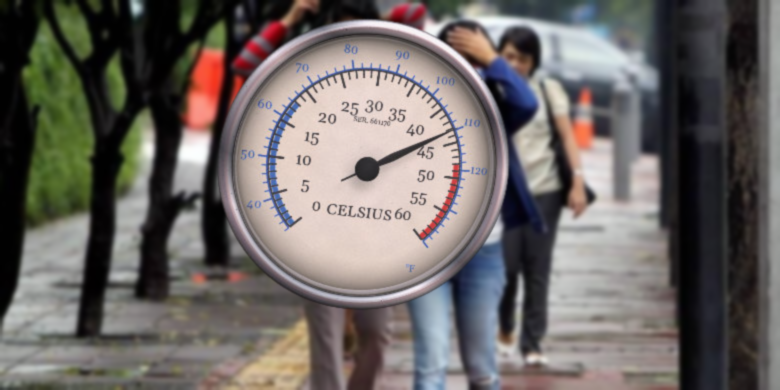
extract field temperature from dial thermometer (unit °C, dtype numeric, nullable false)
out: 43 °C
